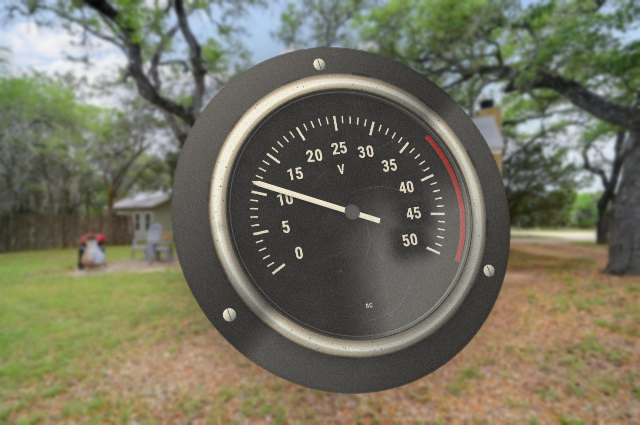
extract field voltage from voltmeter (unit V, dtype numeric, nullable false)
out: 11 V
